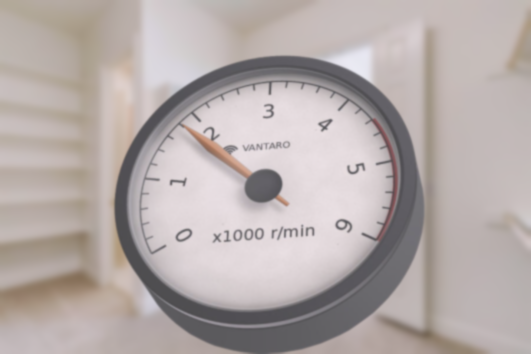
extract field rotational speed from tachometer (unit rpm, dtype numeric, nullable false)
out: 1800 rpm
